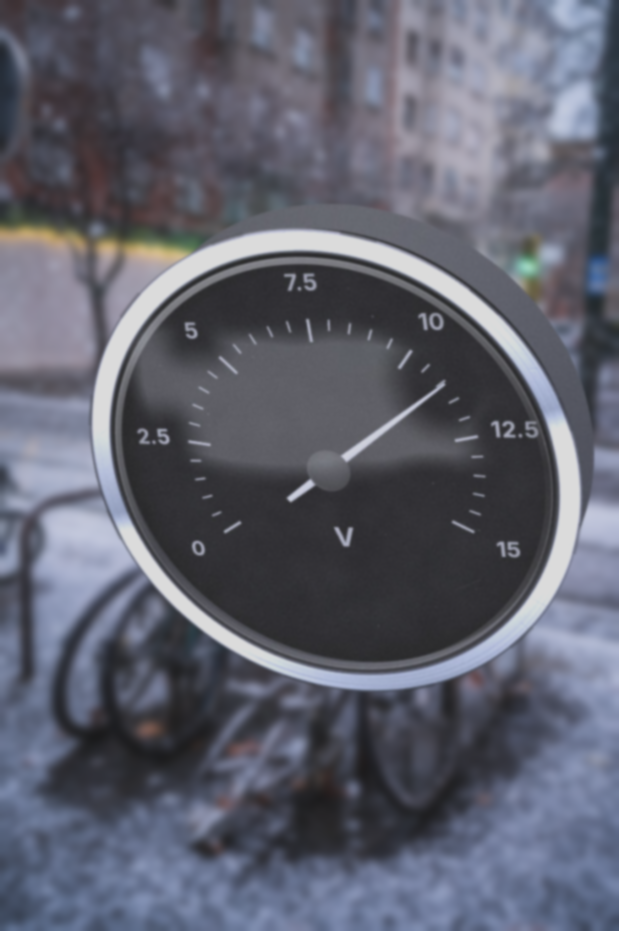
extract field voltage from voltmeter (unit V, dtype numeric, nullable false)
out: 11 V
